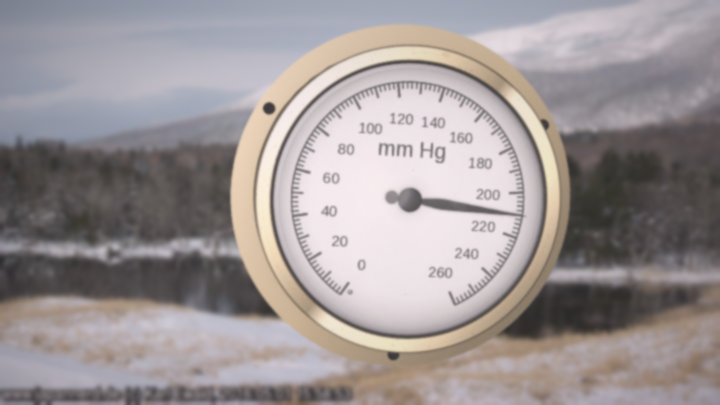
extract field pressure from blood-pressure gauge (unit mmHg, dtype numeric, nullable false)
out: 210 mmHg
